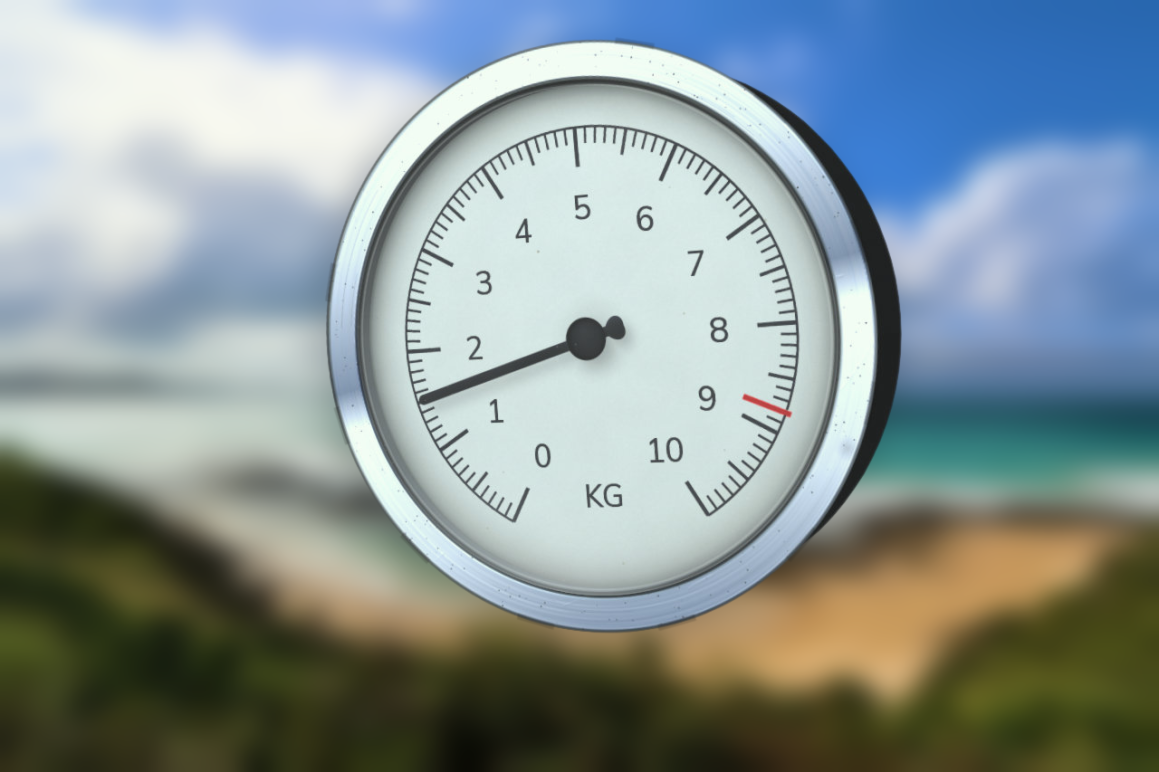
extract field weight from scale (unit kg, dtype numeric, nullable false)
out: 1.5 kg
